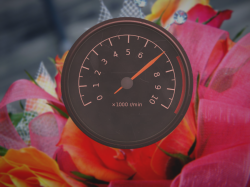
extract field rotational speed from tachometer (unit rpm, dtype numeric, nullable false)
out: 7000 rpm
